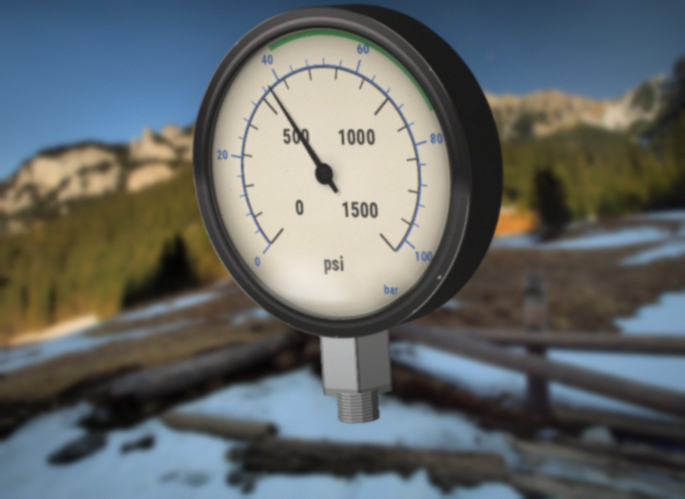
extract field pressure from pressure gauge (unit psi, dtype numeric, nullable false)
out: 550 psi
